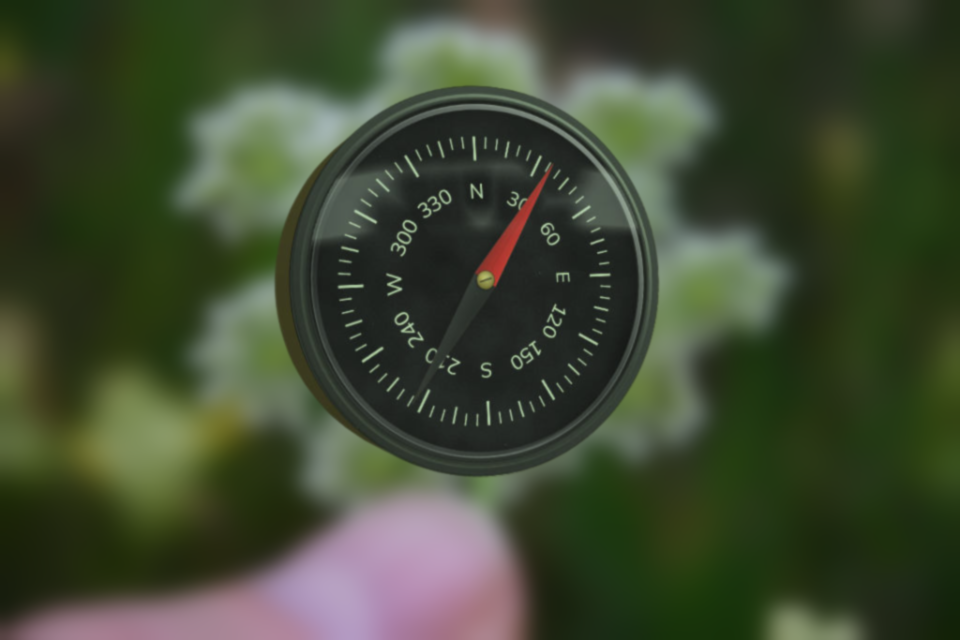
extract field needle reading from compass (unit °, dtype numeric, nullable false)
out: 35 °
